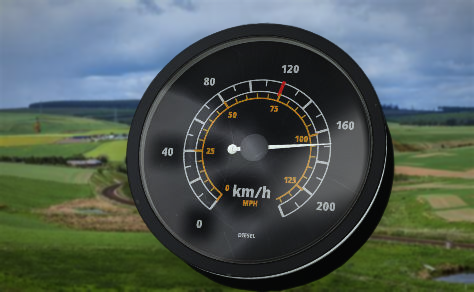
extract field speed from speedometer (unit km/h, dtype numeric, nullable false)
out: 170 km/h
